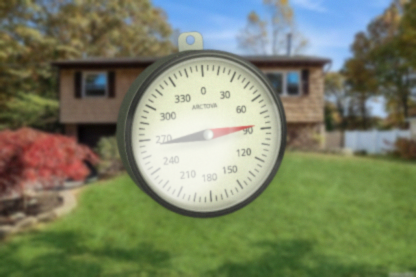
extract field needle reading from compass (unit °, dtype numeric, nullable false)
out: 85 °
